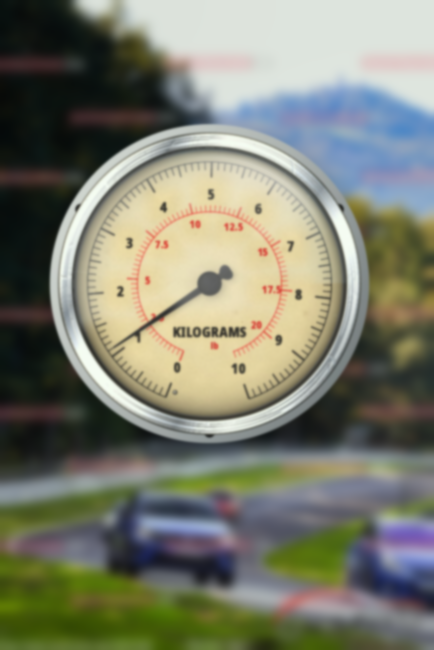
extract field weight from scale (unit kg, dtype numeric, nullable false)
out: 1.1 kg
